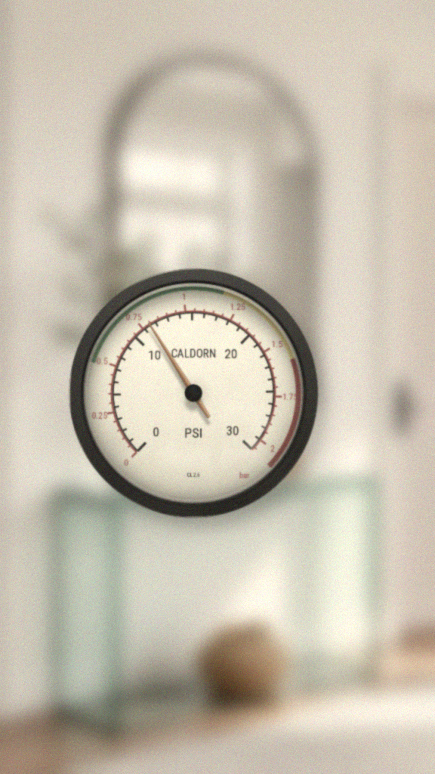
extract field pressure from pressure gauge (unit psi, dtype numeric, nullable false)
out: 11.5 psi
